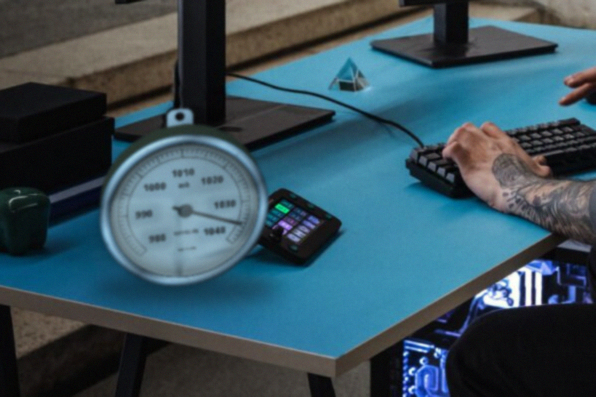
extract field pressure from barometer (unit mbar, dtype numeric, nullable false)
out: 1035 mbar
